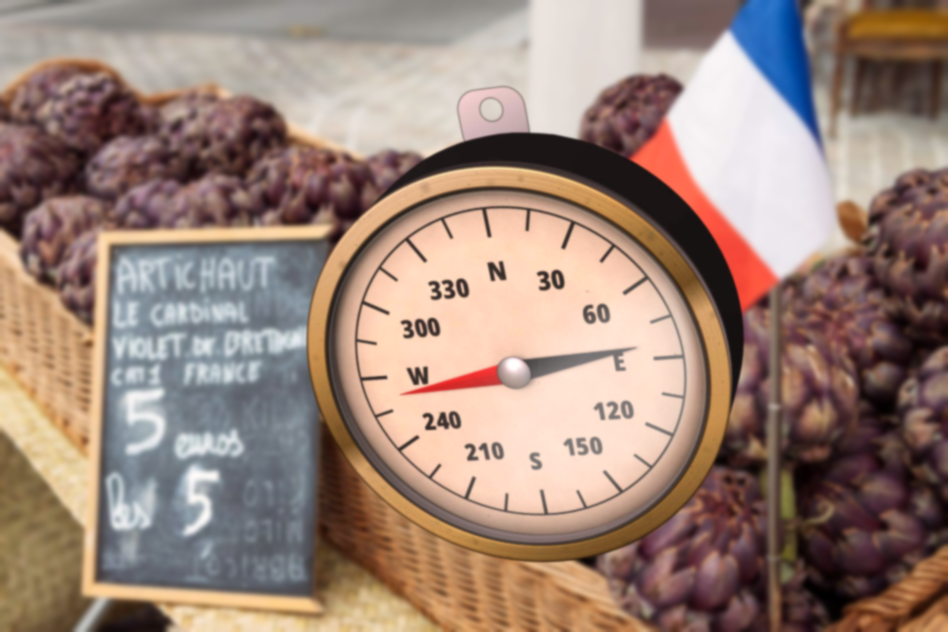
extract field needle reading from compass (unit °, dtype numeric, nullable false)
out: 262.5 °
